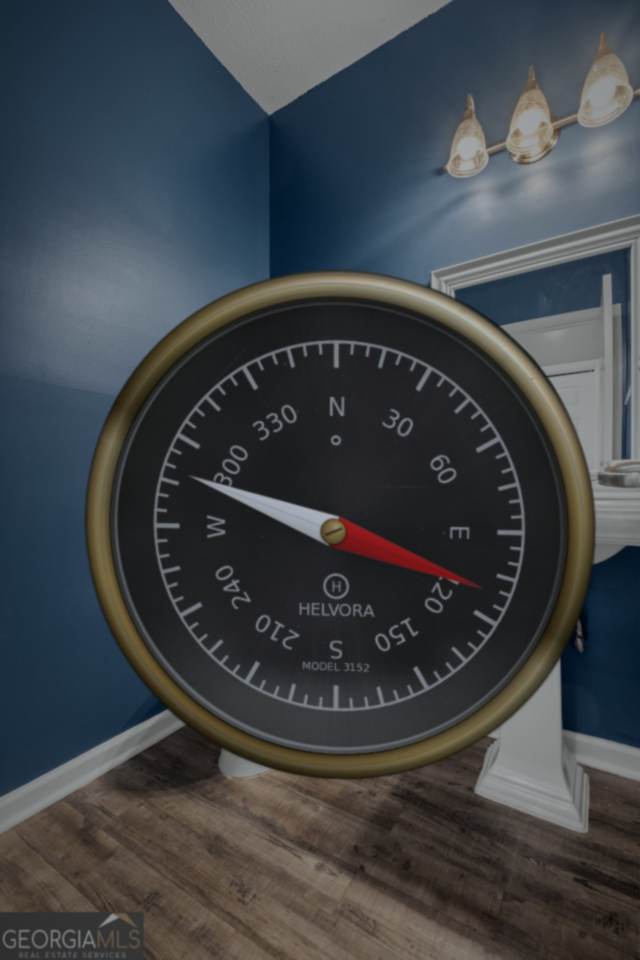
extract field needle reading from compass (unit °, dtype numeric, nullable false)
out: 110 °
